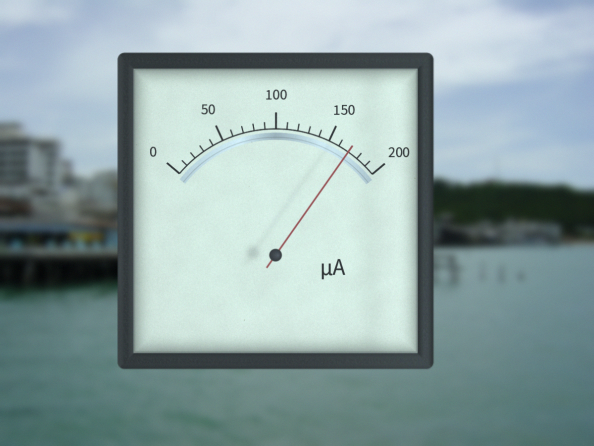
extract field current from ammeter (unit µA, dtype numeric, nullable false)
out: 170 µA
